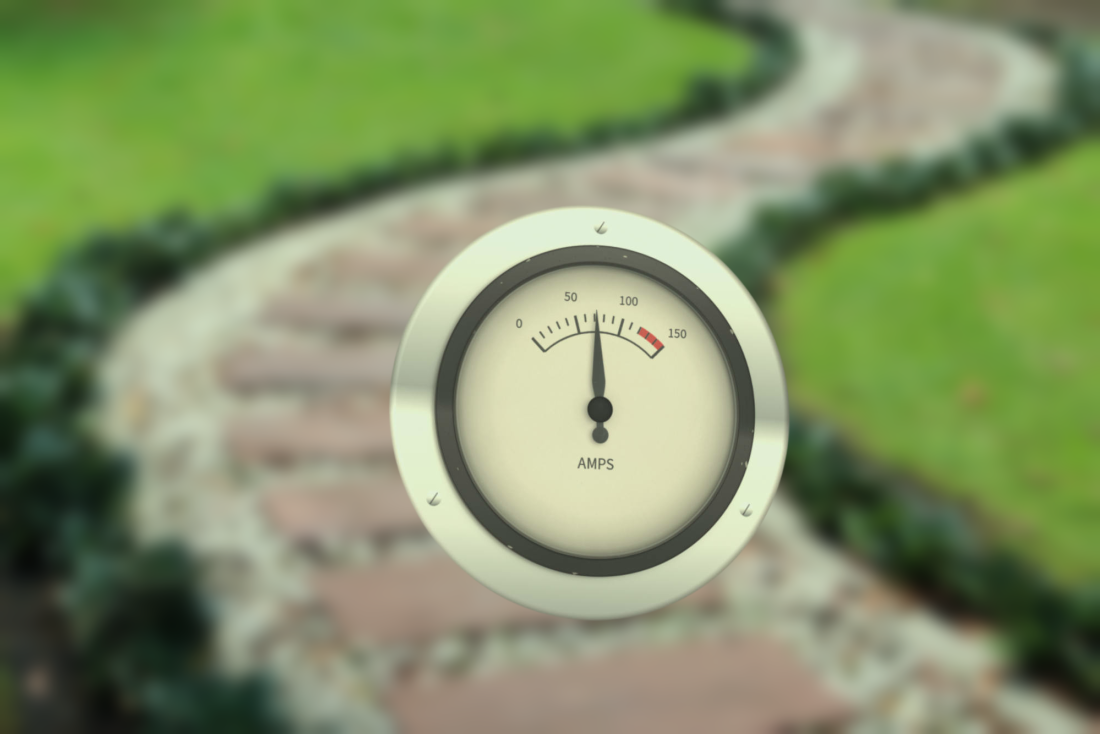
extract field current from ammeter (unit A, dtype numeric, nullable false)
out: 70 A
